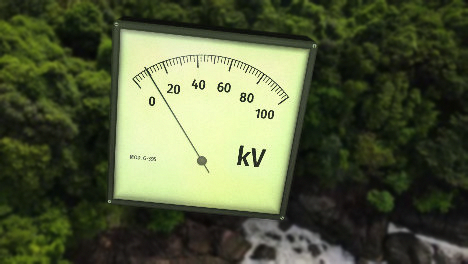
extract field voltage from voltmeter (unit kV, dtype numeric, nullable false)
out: 10 kV
